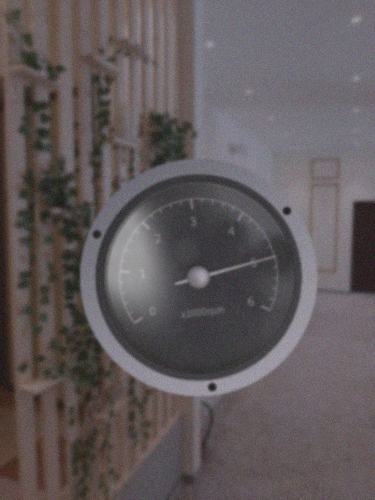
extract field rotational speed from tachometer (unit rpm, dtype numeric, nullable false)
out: 5000 rpm
